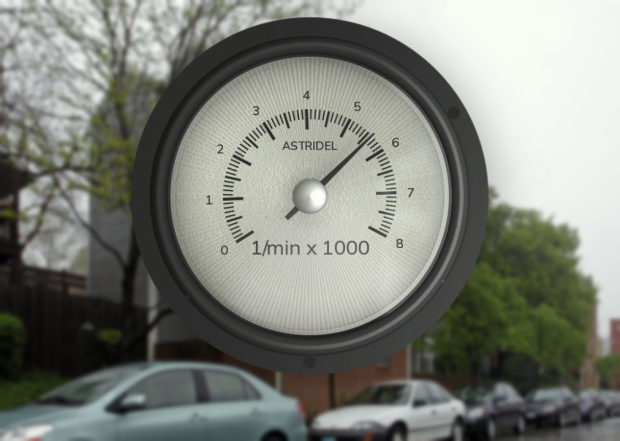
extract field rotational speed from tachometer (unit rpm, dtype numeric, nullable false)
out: 5600 rpm
